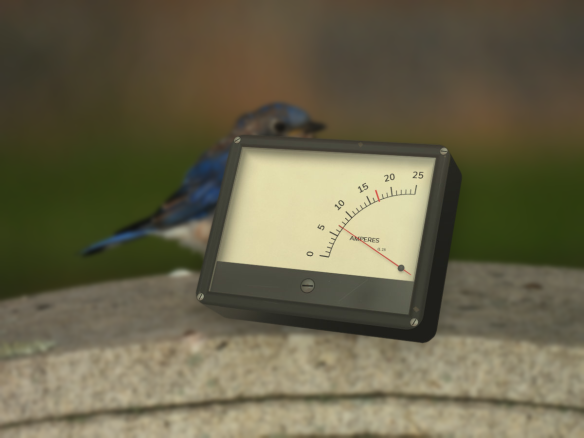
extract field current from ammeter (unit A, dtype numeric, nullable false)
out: 7 A
